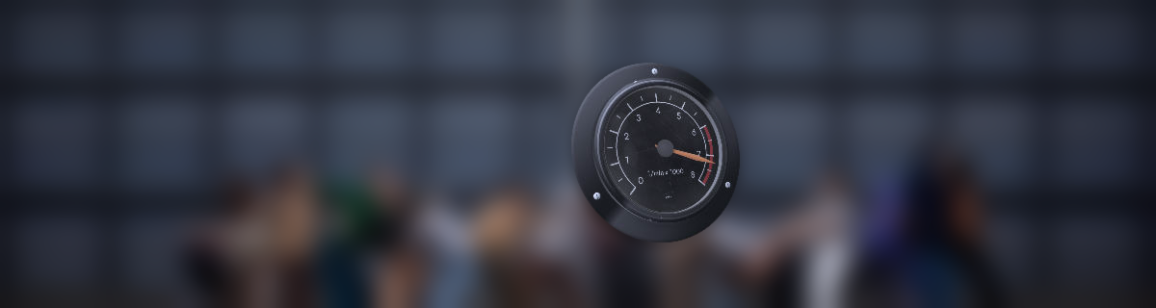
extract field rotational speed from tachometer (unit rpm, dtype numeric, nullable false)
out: 7250 rpm
